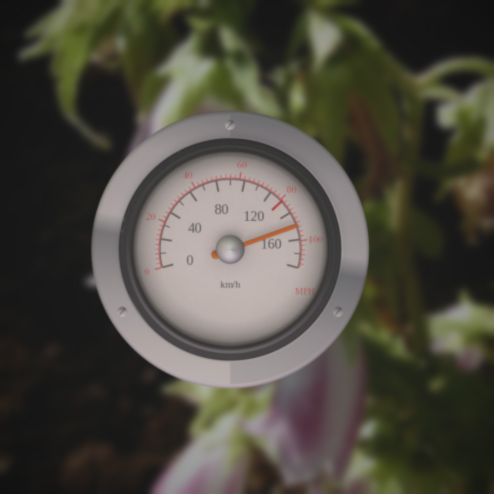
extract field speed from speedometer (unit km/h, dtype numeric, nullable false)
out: 150 km/h
